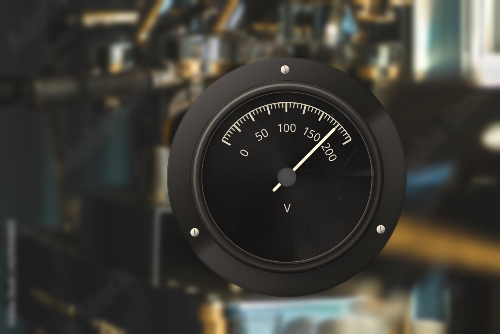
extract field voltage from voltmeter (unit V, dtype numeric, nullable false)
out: 175 V
